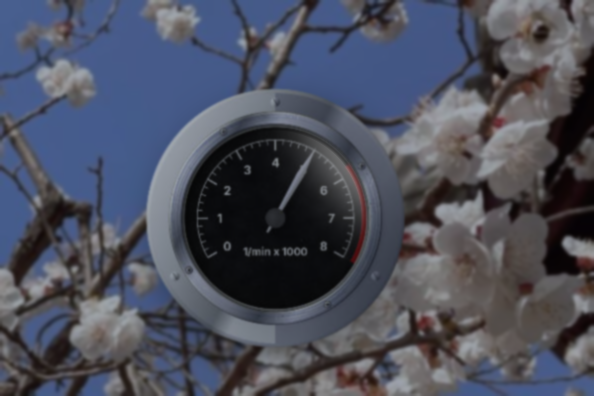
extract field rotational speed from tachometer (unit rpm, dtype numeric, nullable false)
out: 5000 rpm
